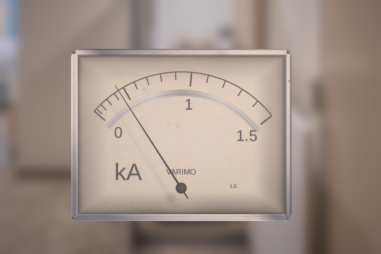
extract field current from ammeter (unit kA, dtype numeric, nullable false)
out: 0.45 kA
